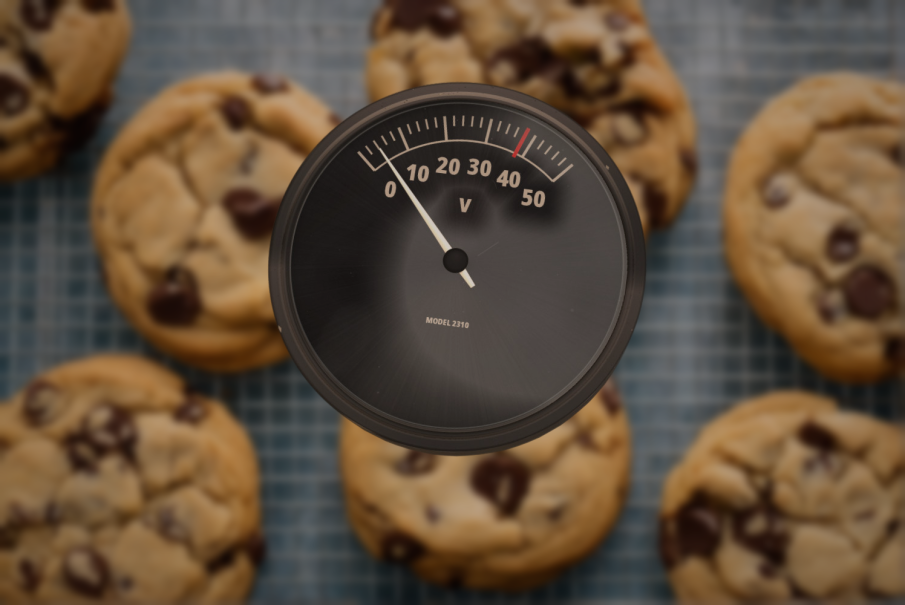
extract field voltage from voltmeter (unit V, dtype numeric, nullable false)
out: 4 V
